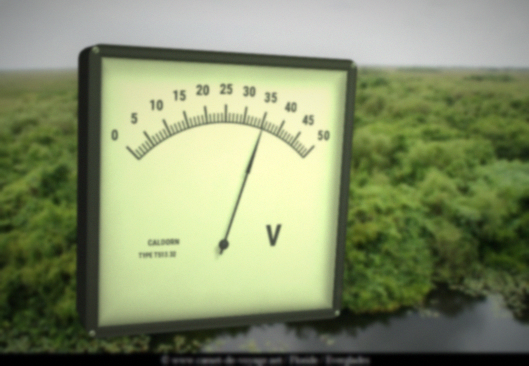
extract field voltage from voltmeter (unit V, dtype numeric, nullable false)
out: 35 V
